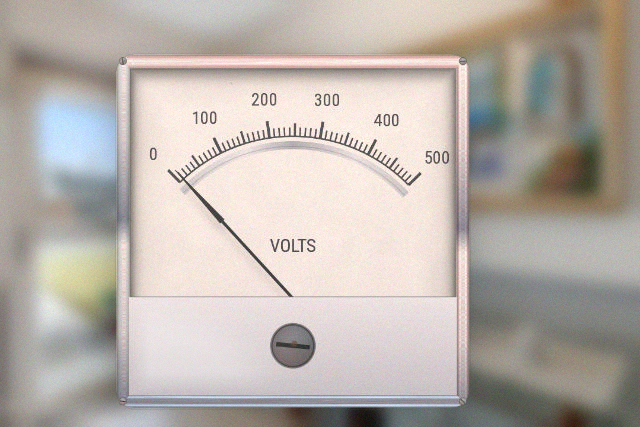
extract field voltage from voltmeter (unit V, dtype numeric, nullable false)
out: 10 V
